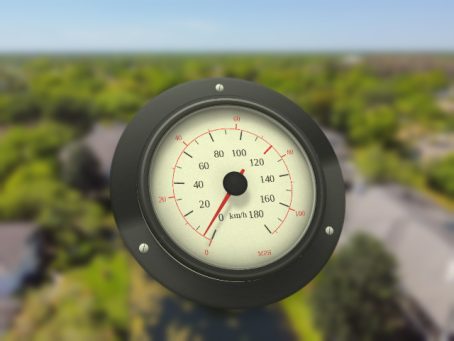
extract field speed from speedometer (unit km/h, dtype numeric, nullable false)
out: 5 km/h
